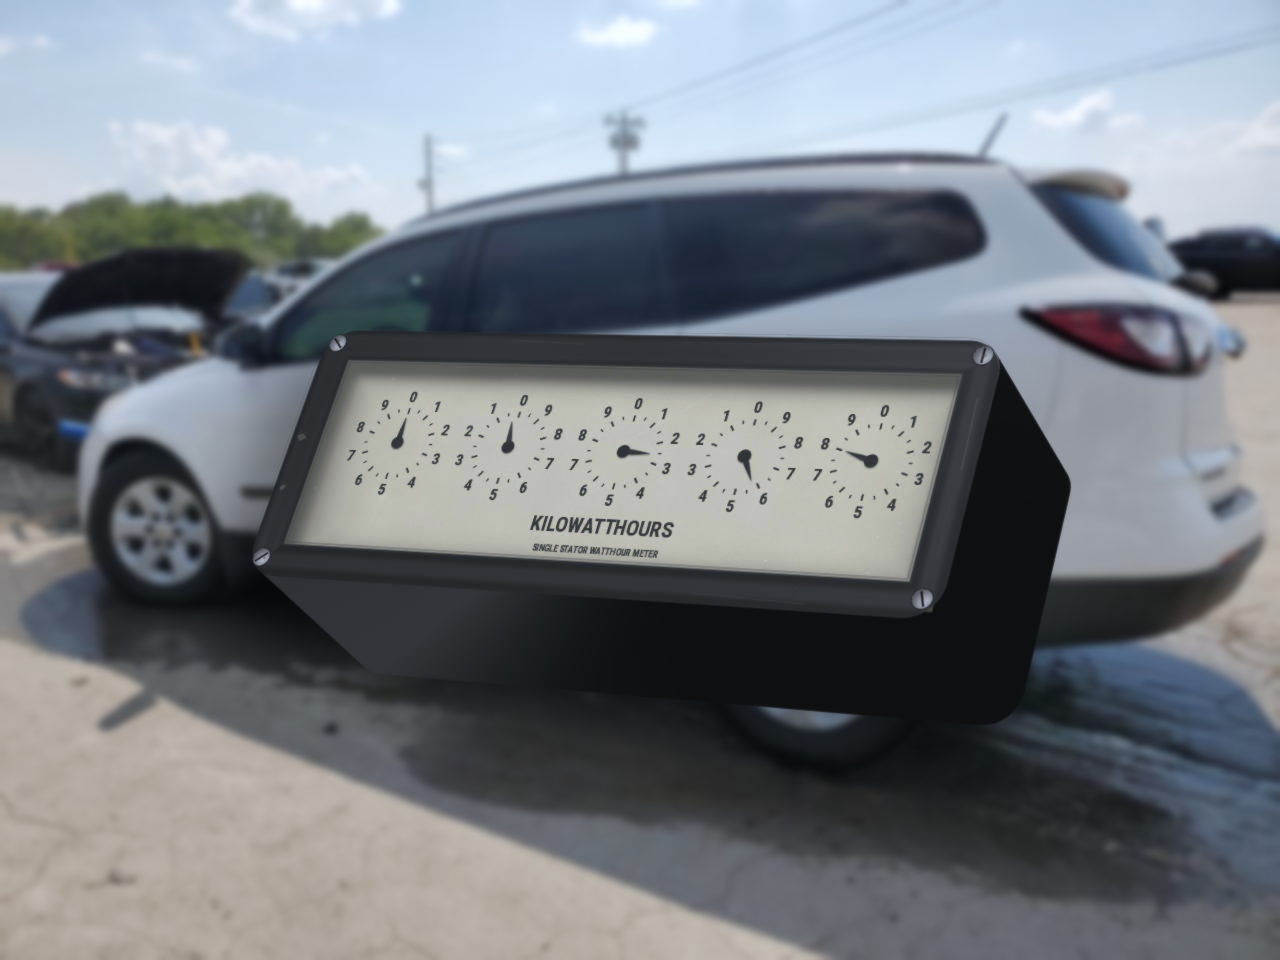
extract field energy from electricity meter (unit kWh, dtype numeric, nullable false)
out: 258 kWh
